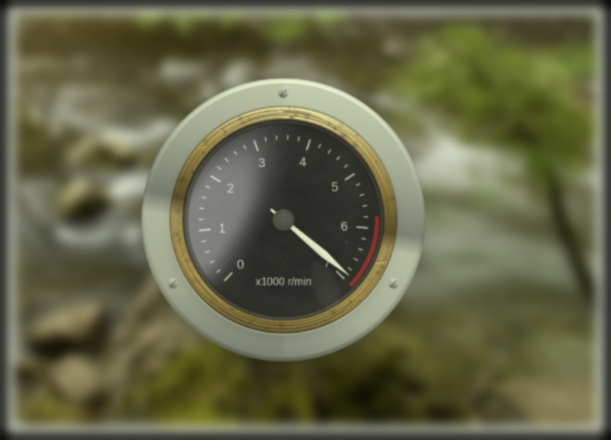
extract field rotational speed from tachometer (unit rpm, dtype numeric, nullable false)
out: 6900 rpm
